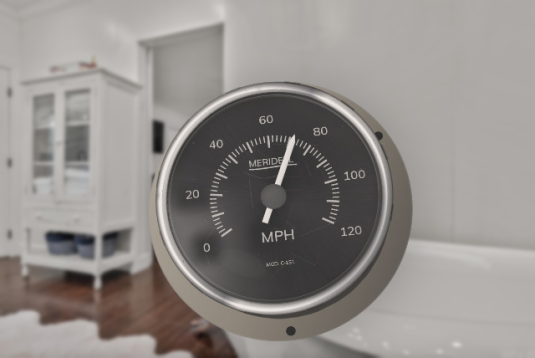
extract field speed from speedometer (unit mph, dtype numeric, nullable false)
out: 72 mph
